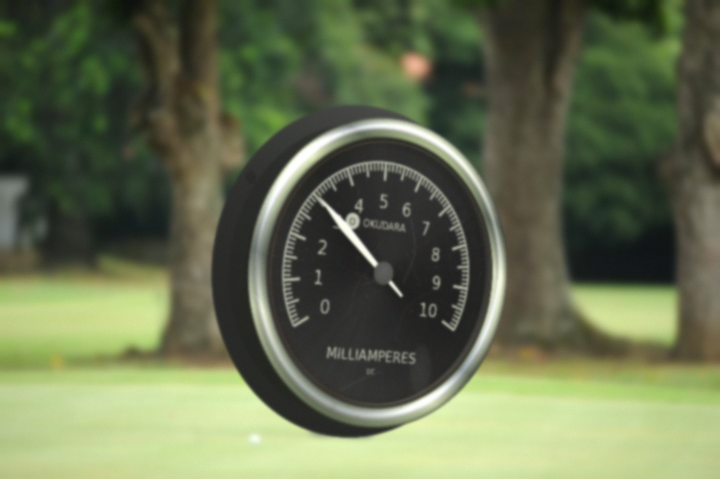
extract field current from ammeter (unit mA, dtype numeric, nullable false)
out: 3 mA
